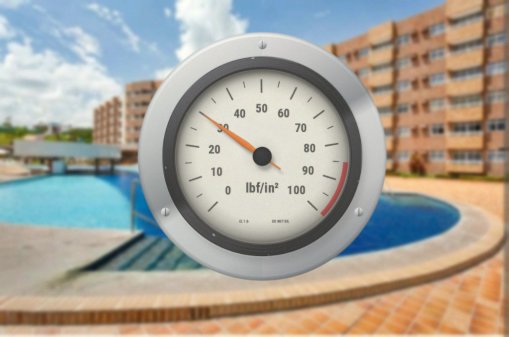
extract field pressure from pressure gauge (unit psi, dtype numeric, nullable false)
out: 30 psi
